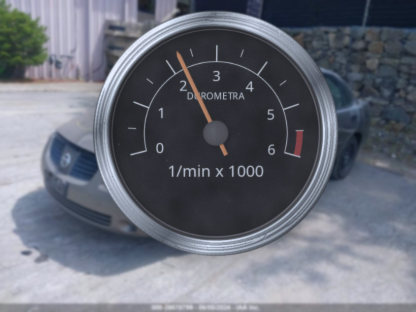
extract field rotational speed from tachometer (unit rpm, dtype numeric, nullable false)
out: 2250 rpm
